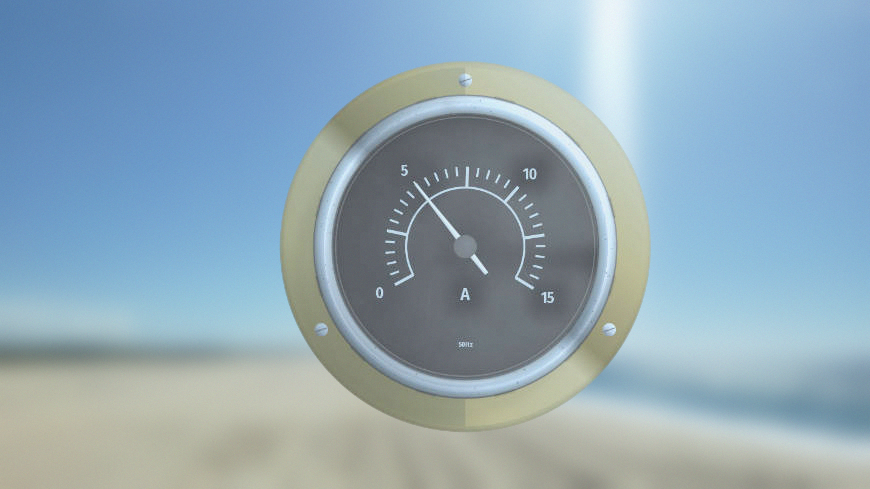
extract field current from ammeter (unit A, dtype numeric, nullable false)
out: 5 A
